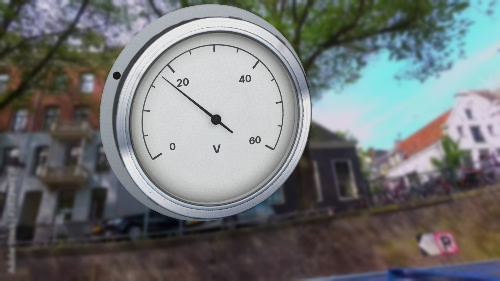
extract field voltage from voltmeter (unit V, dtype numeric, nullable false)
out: 17.5 V
